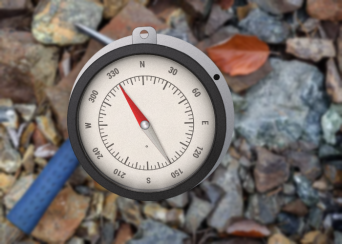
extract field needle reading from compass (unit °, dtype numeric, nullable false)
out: 330 °
